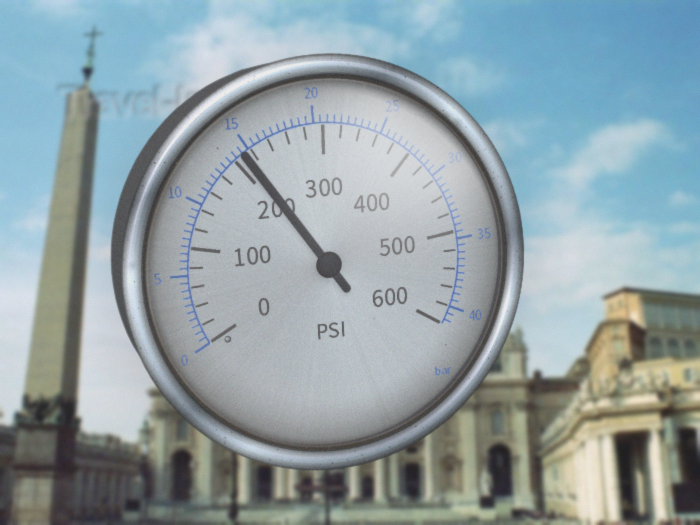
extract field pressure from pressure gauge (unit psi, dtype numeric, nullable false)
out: 210 psi
